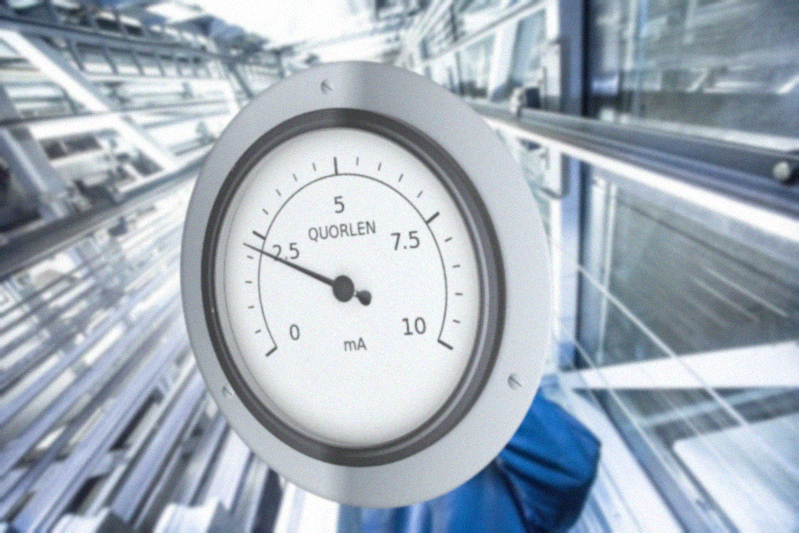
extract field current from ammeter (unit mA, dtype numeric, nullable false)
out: 2.25 mA
